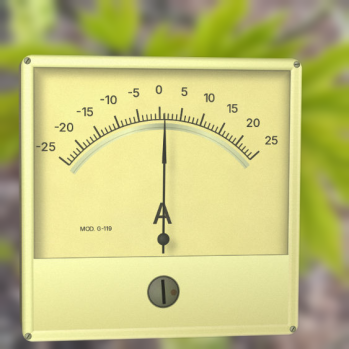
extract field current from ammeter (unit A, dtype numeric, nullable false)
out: 1 A
